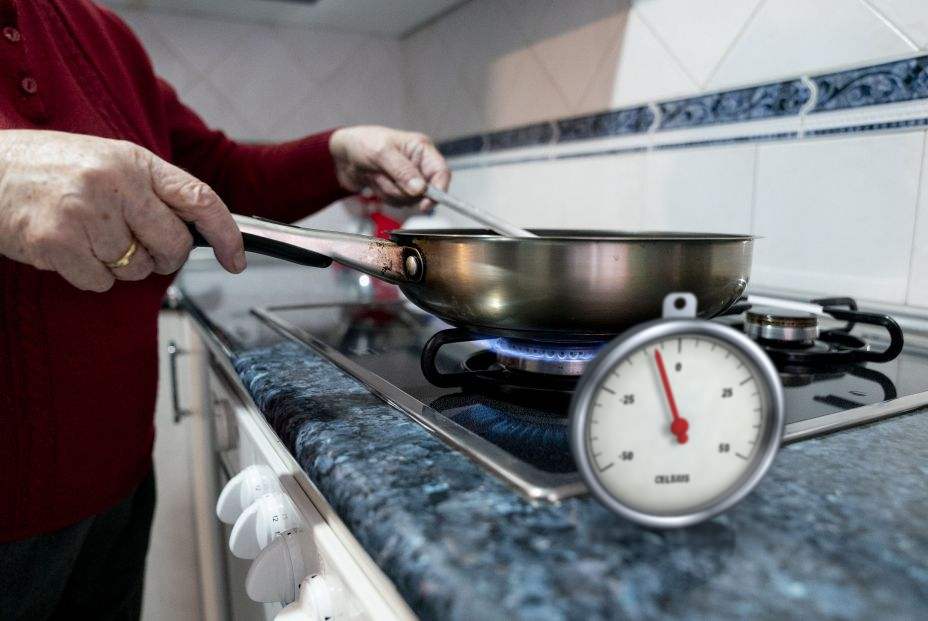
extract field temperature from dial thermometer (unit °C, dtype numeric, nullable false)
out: -7.5 °C
